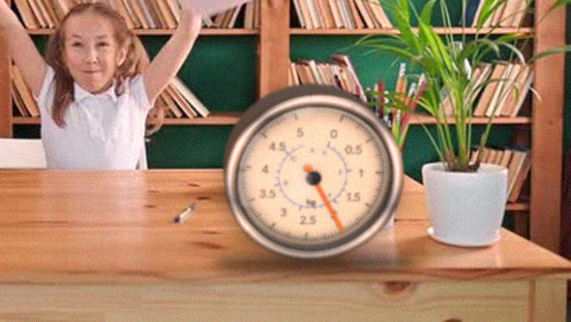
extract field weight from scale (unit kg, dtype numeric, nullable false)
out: 2 kg
